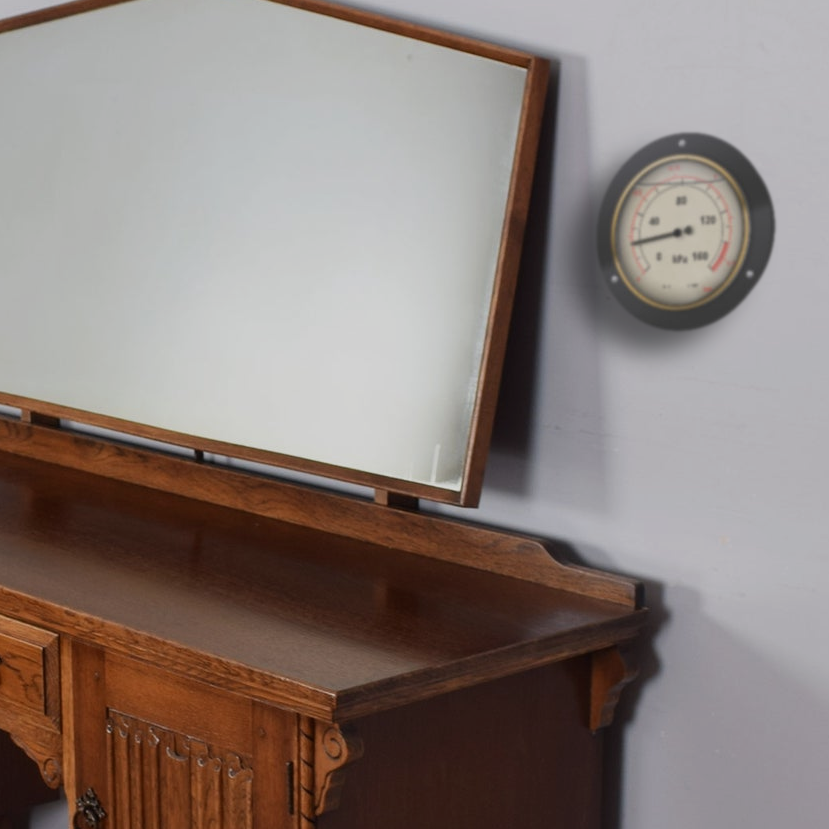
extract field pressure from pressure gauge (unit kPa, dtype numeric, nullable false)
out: 20 kPa
